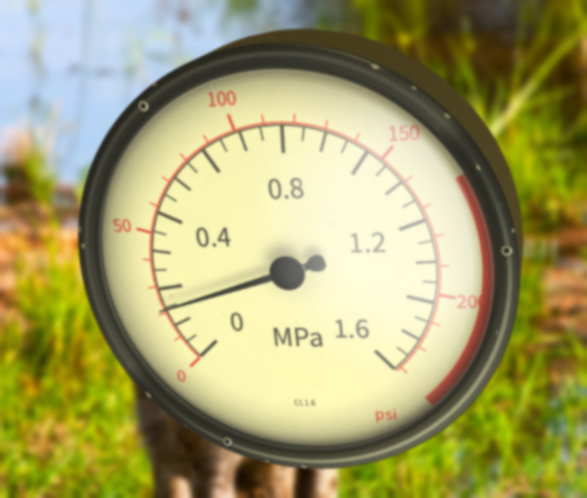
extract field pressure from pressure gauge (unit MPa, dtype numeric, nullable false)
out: 0.15 MPa
